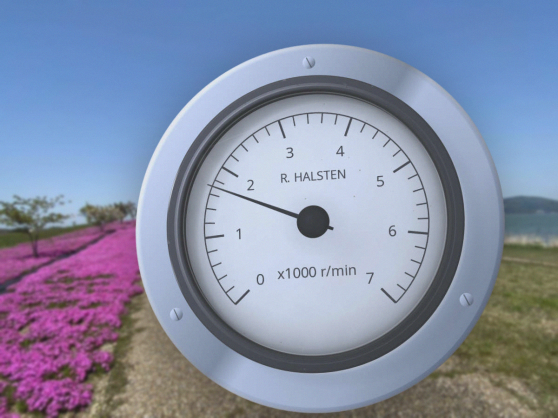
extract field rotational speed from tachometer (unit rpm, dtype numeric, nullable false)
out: 1700 rpm
